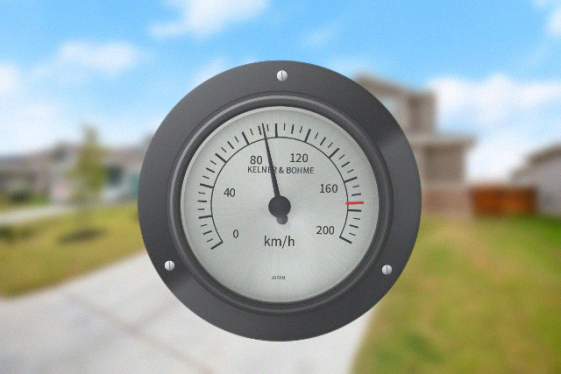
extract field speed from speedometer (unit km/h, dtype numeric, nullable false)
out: 92.5 km/h
